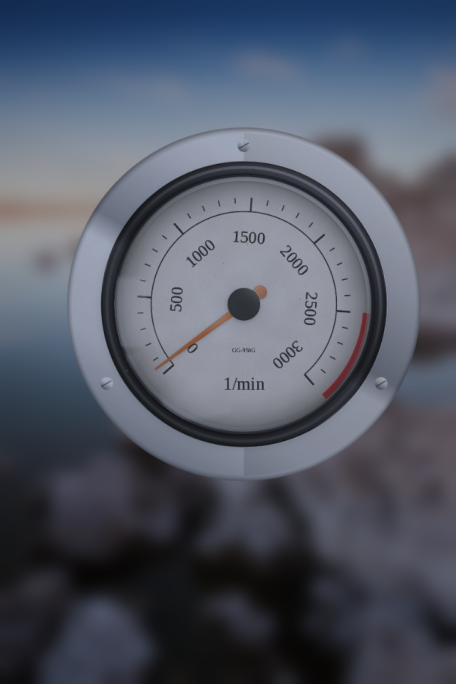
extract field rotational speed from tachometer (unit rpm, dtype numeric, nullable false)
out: 50 rpm
